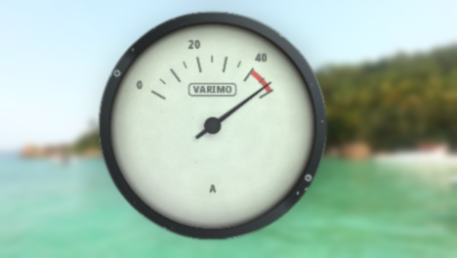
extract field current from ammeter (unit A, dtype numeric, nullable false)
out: 47.5 A
